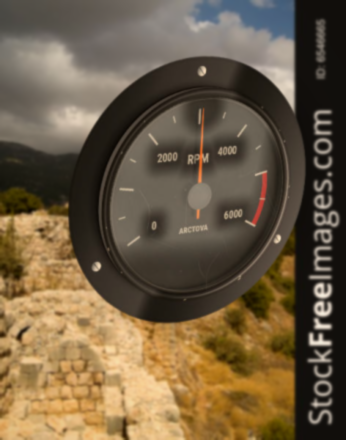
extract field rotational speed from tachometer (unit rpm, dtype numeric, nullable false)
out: 3000 rpm
